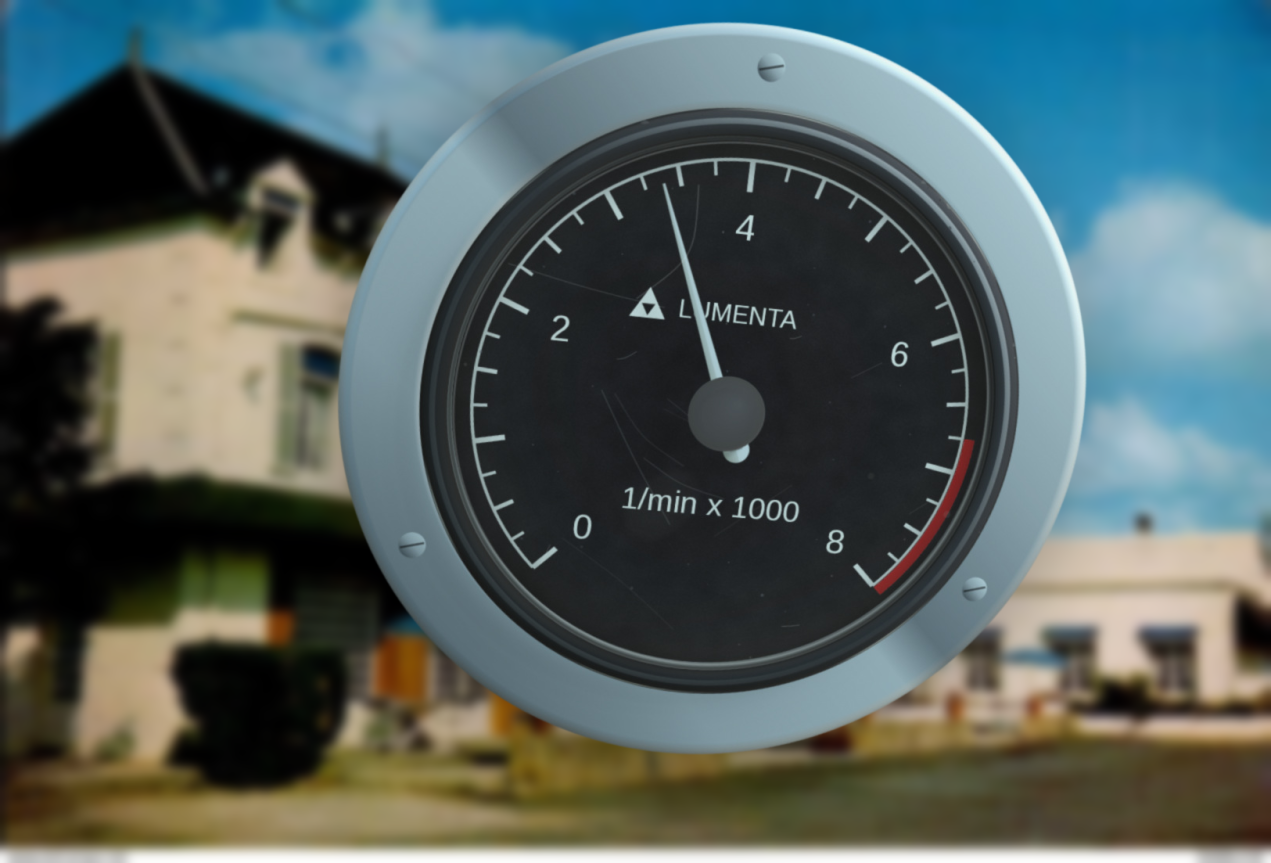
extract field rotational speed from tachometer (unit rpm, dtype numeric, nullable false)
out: 3375 rpm
